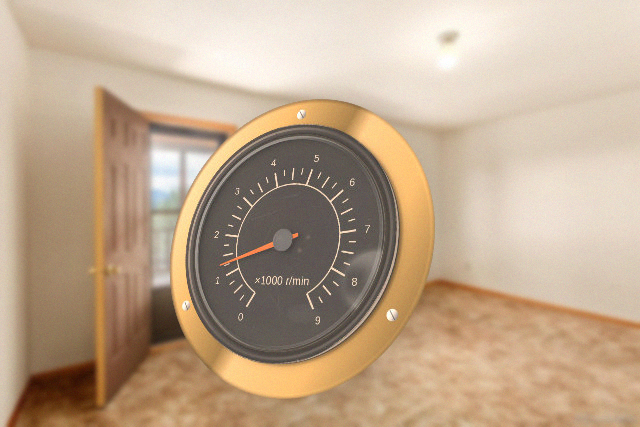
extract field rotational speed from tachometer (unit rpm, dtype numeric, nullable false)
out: 1250 rpm
